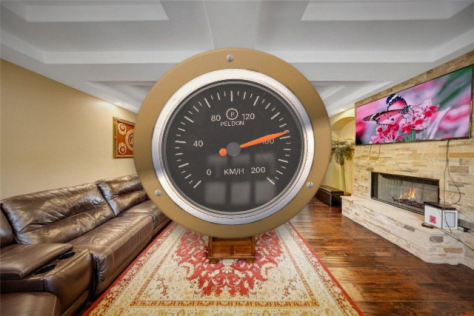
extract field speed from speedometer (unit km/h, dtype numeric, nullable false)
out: 155 km/h
